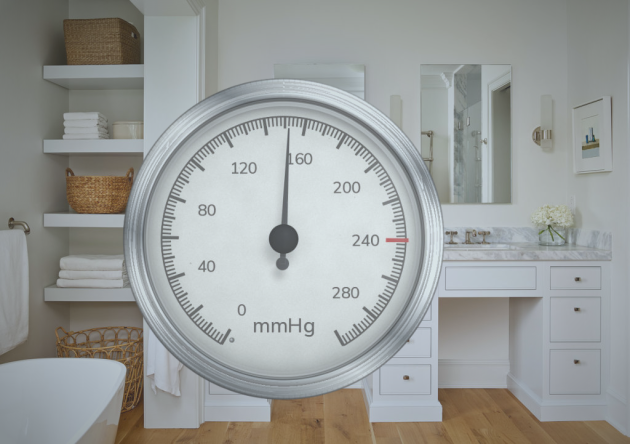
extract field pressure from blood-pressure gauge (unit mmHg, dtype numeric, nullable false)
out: 152 mmHg
